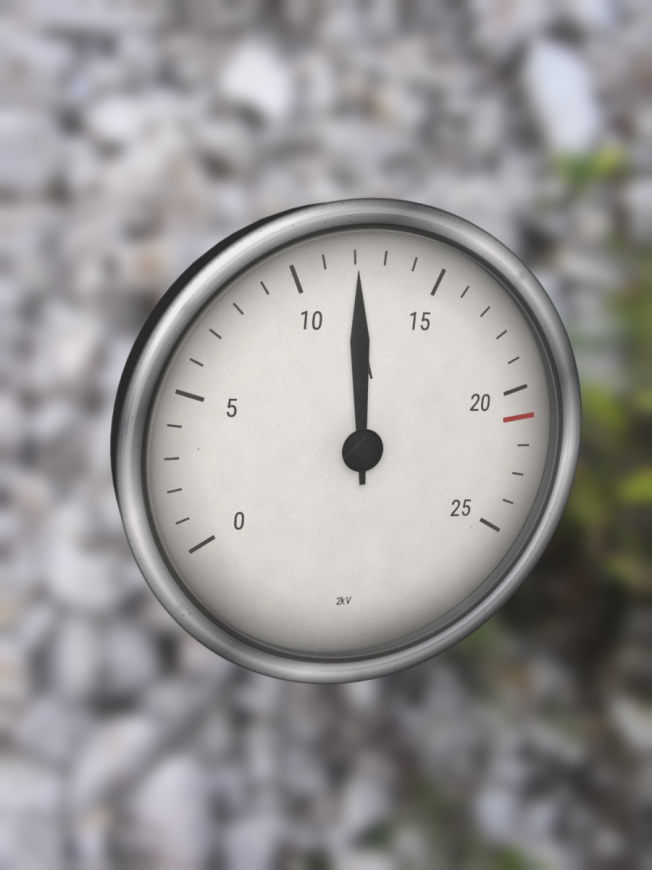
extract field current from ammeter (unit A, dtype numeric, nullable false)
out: 12 A
